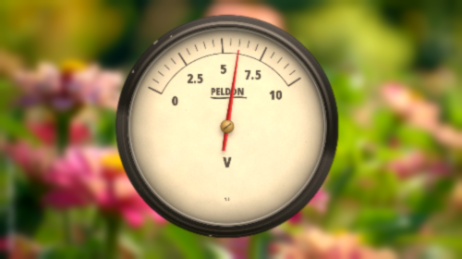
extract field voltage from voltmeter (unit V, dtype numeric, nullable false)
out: 6 V
